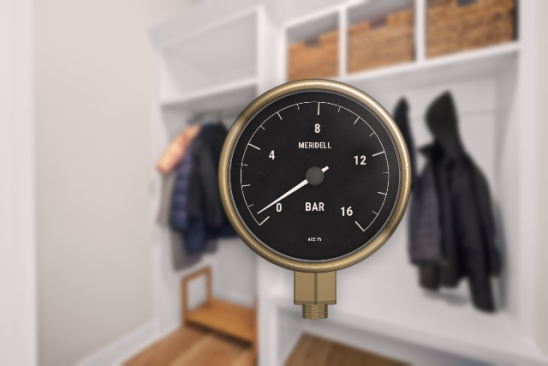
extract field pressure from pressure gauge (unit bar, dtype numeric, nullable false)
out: 0.5 bar
